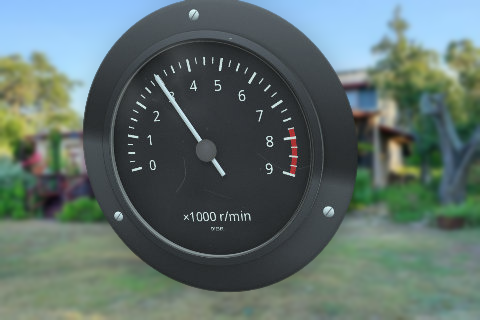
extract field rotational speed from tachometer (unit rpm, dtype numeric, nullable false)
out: 3000 rpm
